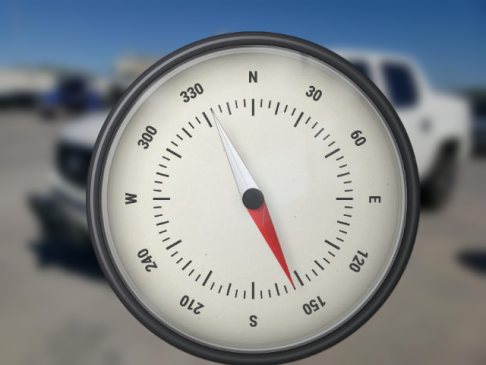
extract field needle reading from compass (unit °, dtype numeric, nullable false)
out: 155 °
